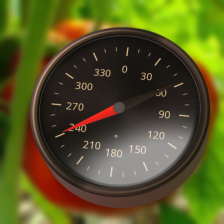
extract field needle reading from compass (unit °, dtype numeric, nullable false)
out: 240 °
